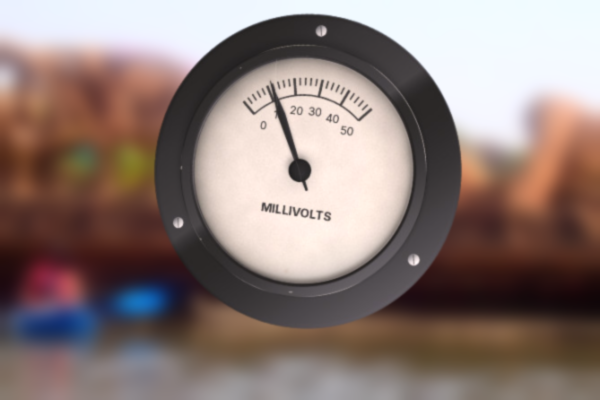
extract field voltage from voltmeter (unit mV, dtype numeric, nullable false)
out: 12 mV
